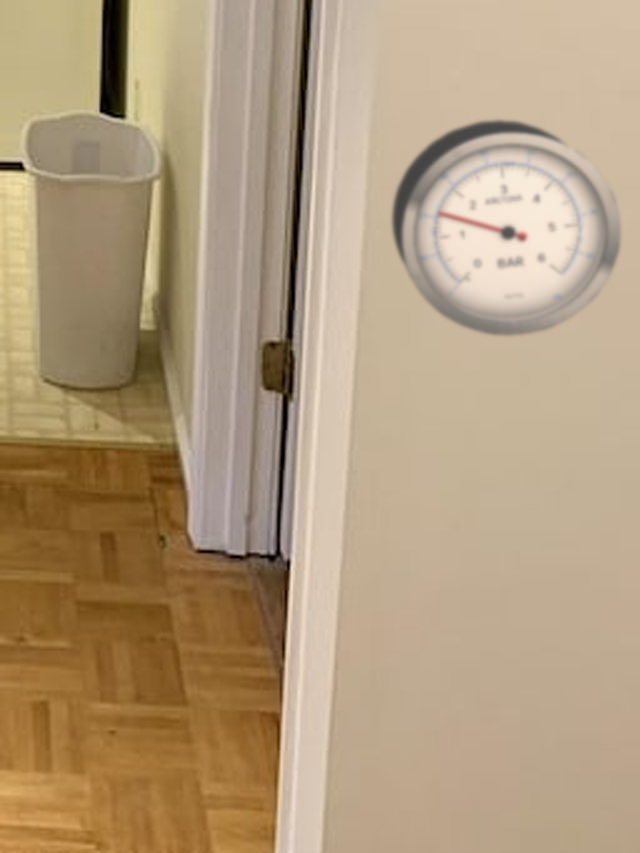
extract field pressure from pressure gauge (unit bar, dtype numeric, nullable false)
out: 1.5 bar
